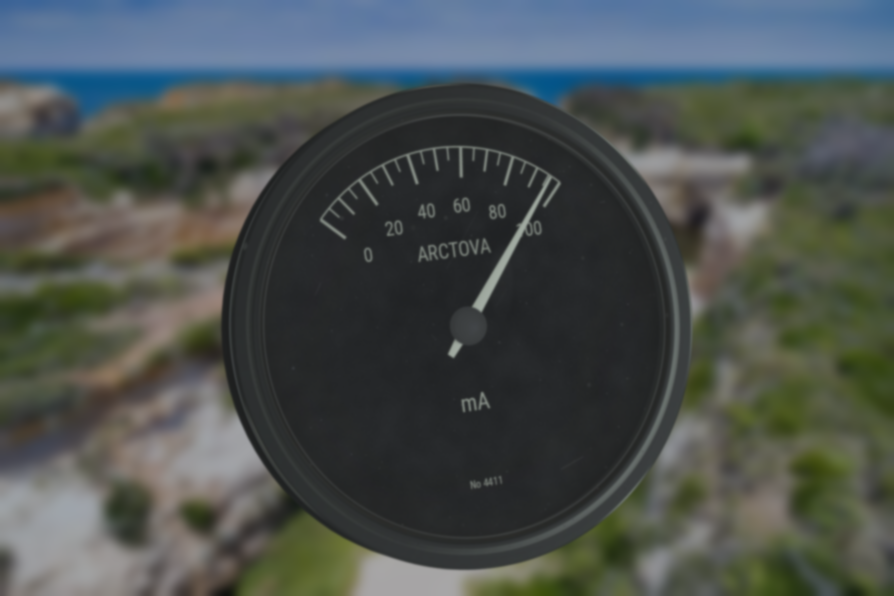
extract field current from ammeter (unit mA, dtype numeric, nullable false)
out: 95 mA
